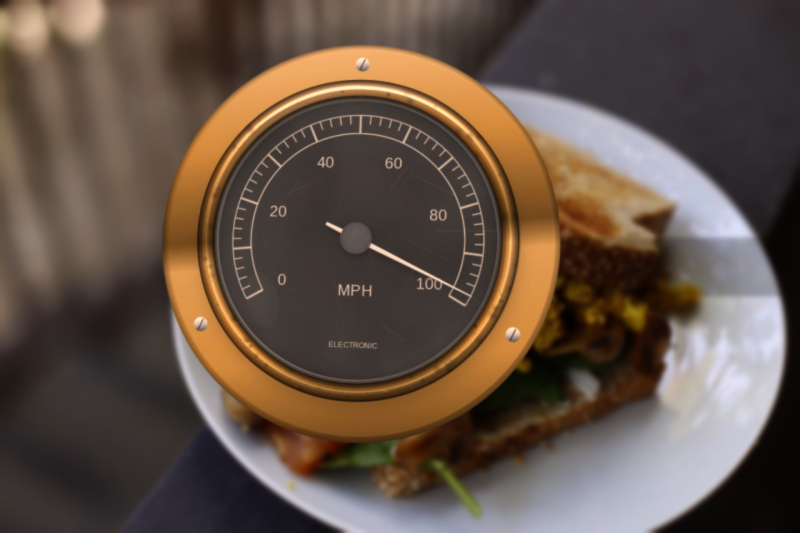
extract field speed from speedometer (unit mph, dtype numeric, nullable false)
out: 98 mph
